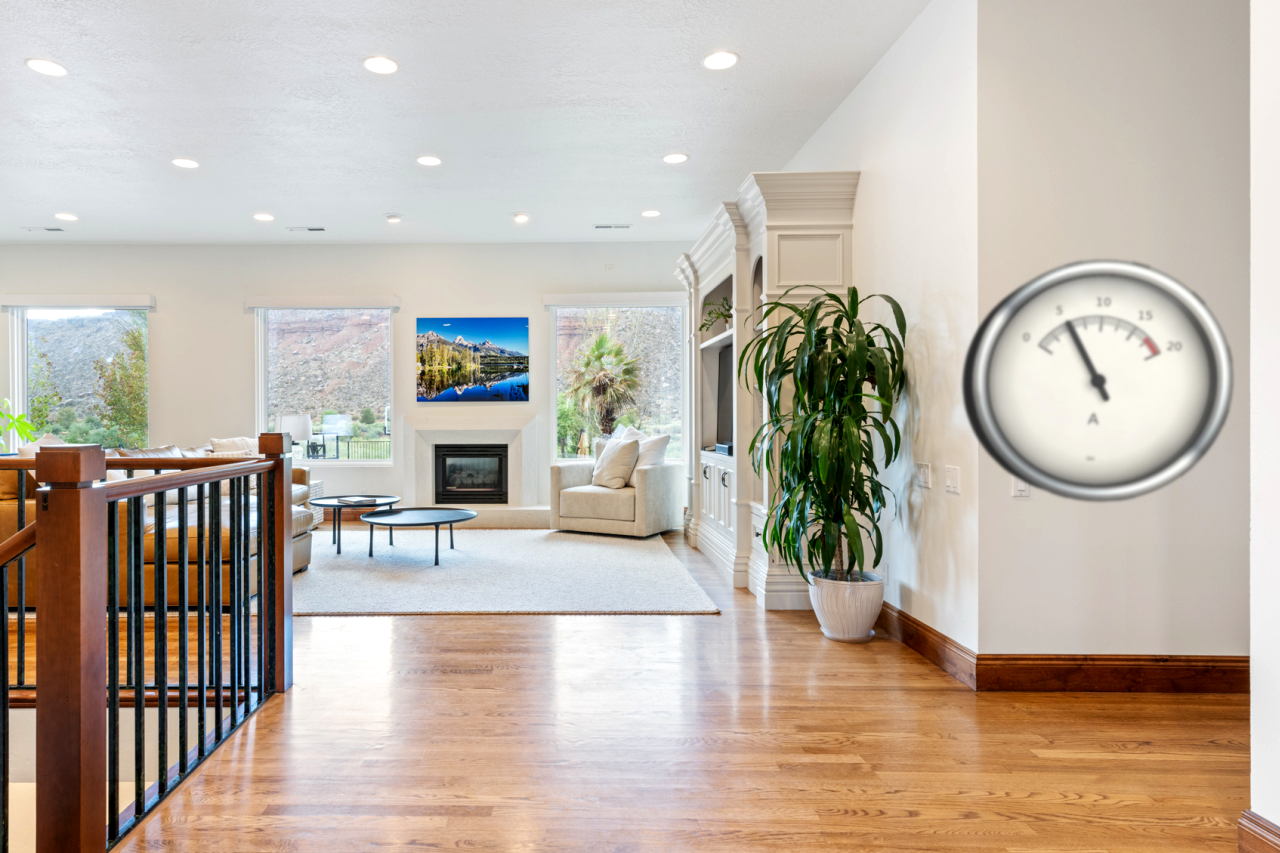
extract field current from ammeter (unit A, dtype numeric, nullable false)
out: 5 A
